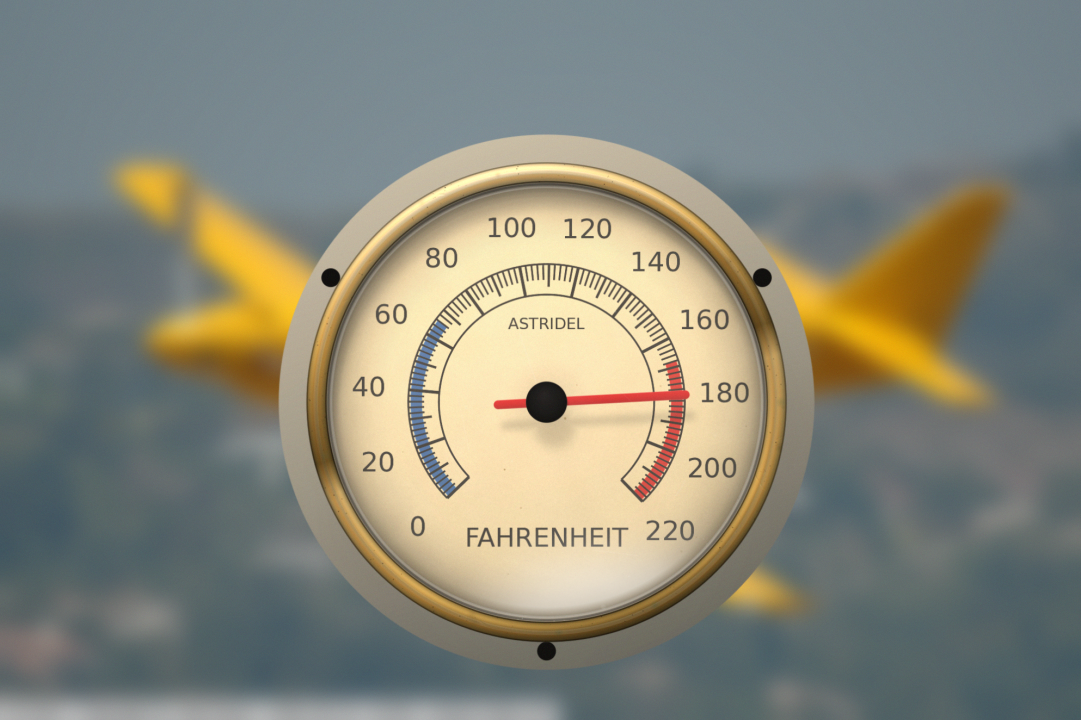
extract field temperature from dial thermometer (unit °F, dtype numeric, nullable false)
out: 180 °F
